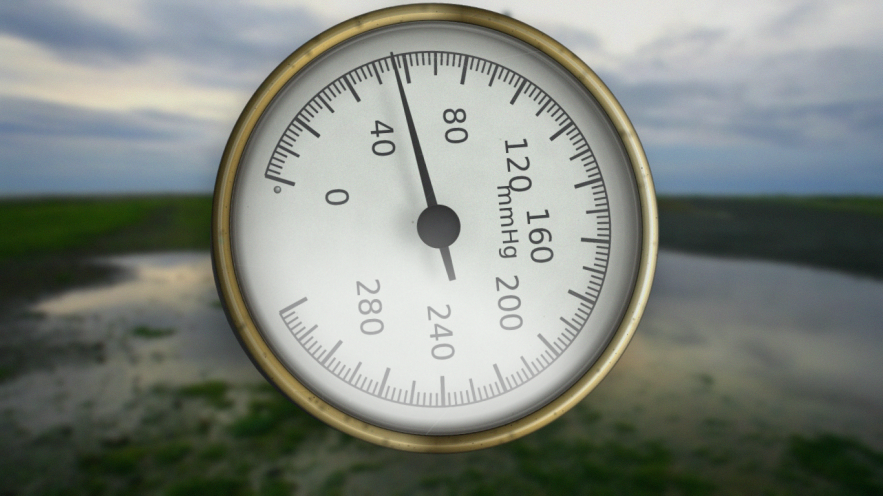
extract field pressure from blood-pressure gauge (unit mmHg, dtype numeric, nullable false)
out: 56 mmHg
